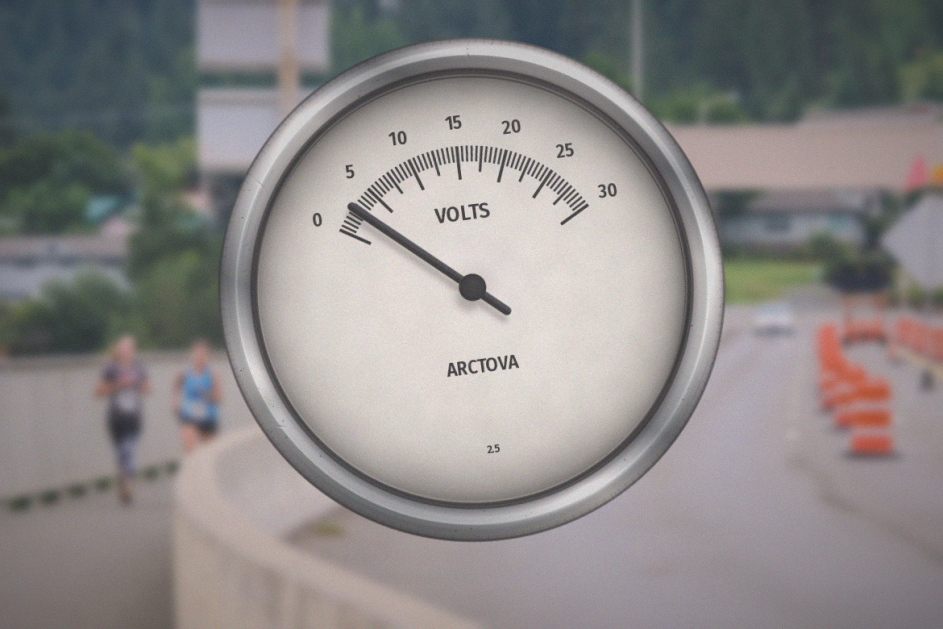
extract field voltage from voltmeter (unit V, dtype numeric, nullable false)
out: 2.5 V
